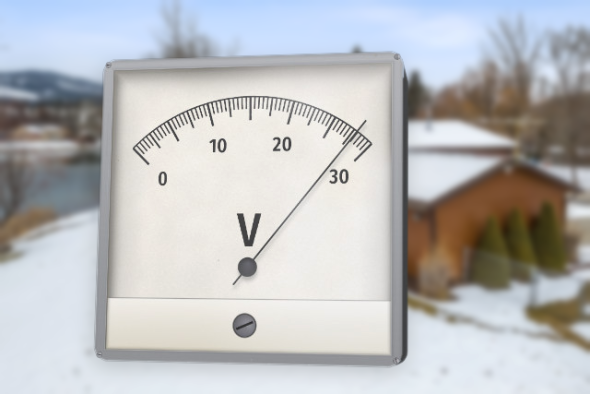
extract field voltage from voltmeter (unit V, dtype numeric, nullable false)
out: 28 V
